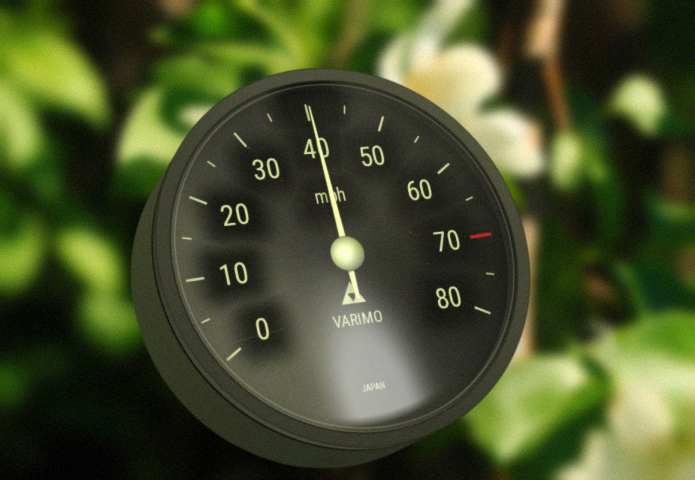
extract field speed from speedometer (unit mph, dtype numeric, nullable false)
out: 40 mph
